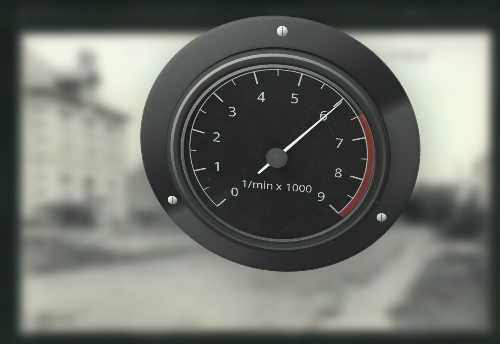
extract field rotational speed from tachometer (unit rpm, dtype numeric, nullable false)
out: 6000 rpm
